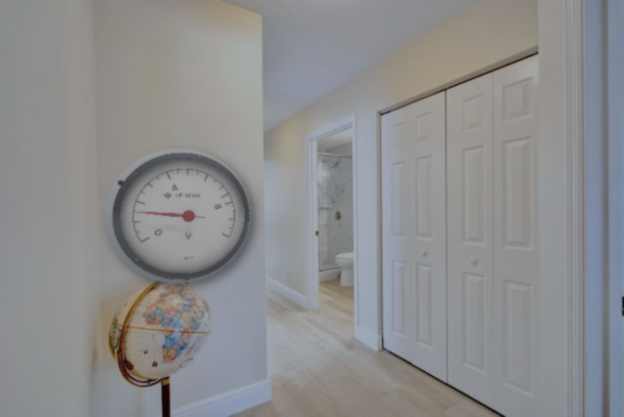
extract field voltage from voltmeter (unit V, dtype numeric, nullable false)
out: 1.5 V
